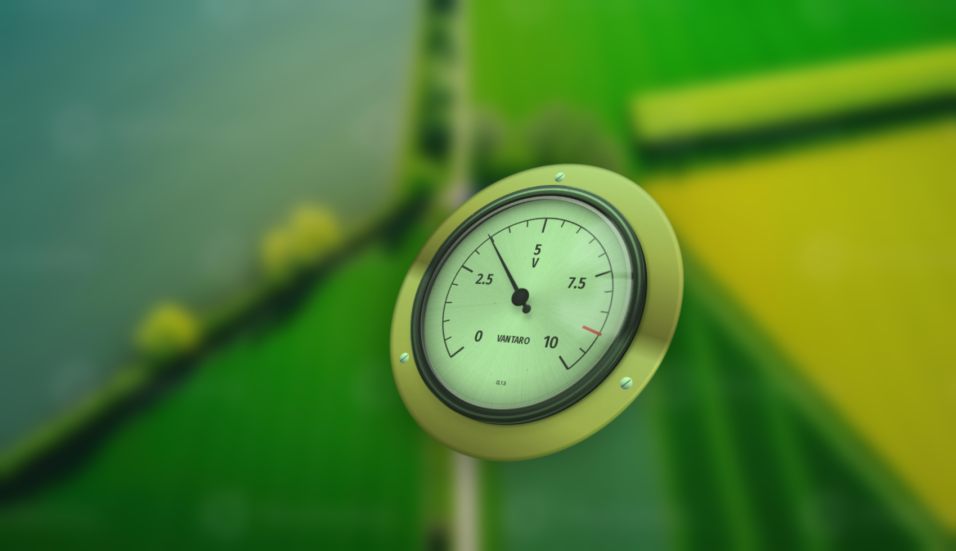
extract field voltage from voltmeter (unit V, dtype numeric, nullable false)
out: 3.5 V
